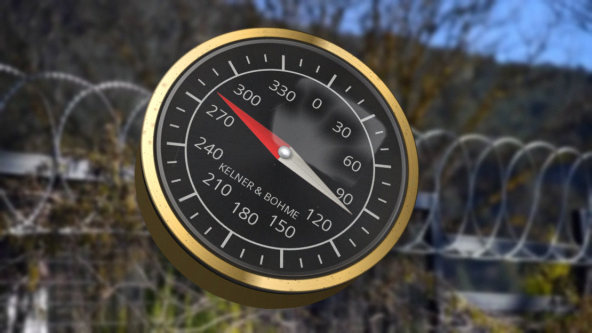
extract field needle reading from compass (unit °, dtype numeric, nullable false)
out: 280 °
